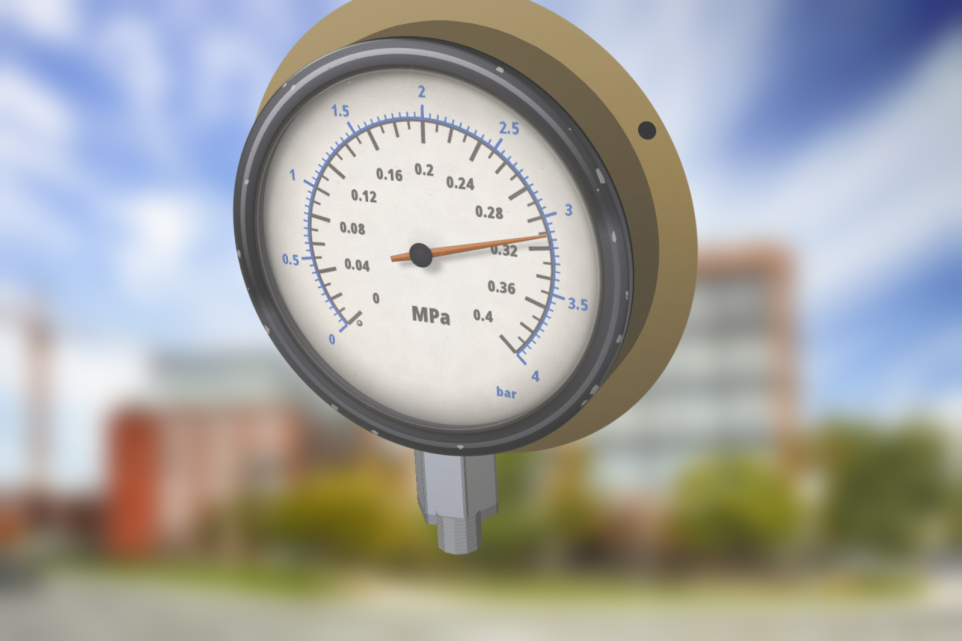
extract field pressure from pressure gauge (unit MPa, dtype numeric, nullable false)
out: 0.31 MPa
